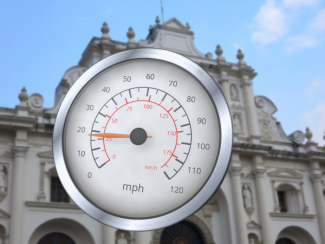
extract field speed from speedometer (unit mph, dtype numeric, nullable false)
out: 17.5 mph
